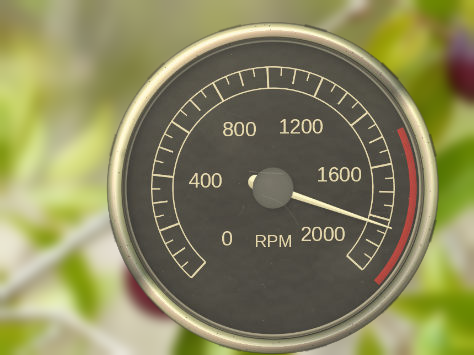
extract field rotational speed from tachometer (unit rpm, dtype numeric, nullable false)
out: 1825 rpm
